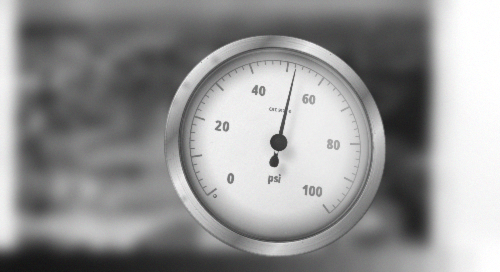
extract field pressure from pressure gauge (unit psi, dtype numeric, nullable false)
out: 52 psi
